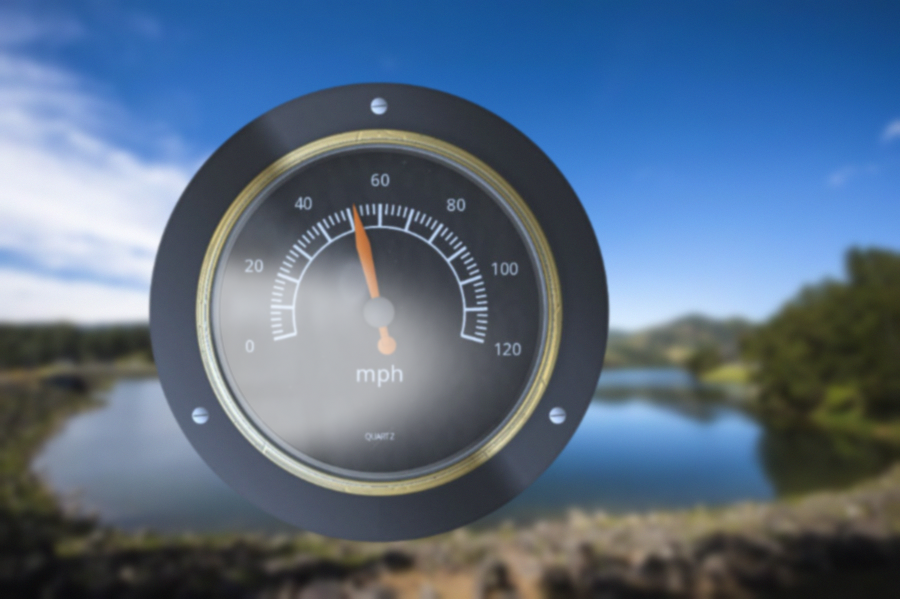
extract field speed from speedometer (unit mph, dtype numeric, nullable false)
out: 52 mph
